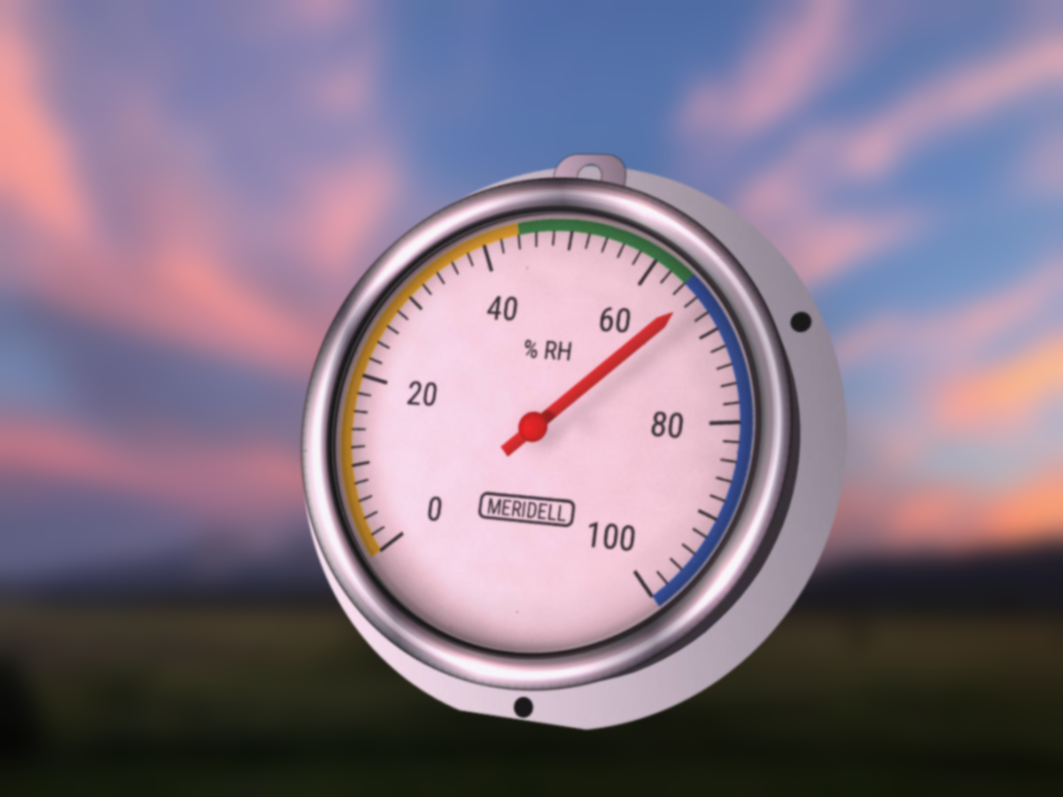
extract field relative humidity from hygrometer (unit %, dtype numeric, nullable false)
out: 66 %
